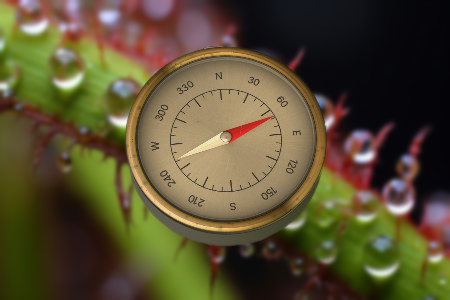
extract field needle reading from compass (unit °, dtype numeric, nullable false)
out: 70 °
